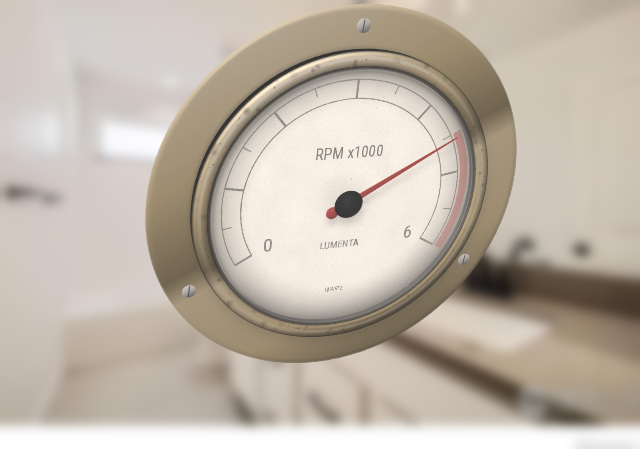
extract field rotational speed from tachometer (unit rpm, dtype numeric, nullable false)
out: 4500 rpm
